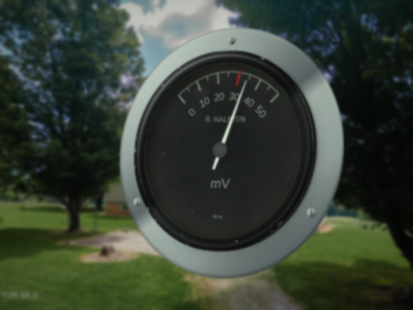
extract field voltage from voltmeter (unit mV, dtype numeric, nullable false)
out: 35 mV
